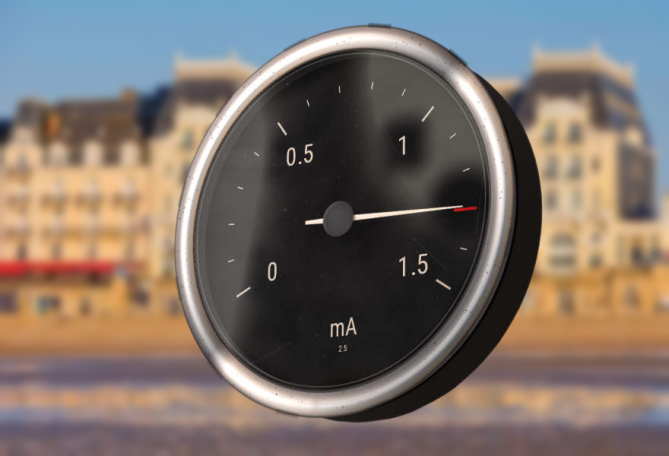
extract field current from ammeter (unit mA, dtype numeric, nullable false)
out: 1.3 mA
